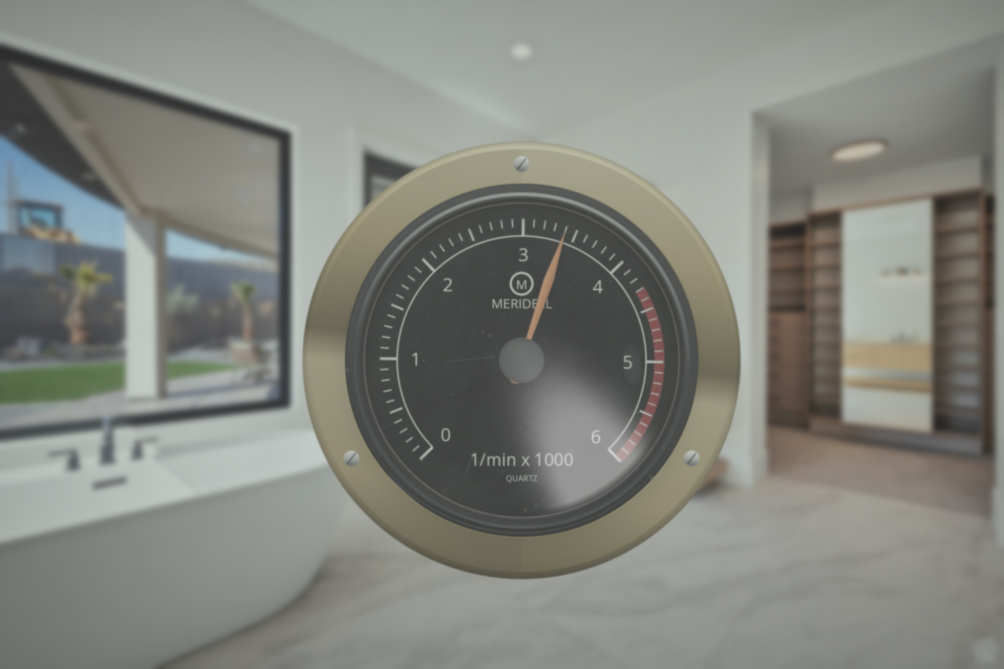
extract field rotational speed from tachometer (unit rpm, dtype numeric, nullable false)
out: 3400 rpm
